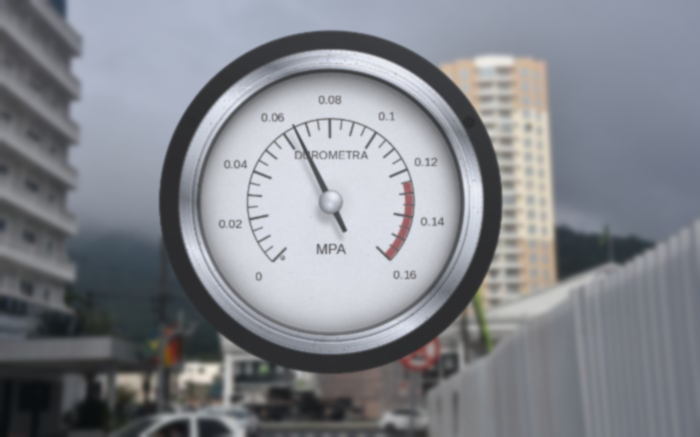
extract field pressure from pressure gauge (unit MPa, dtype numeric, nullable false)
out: 0.065 MPa
